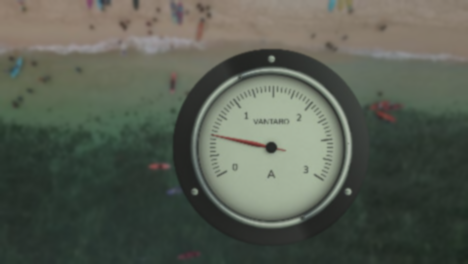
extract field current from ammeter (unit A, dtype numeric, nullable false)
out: 0.5 A
